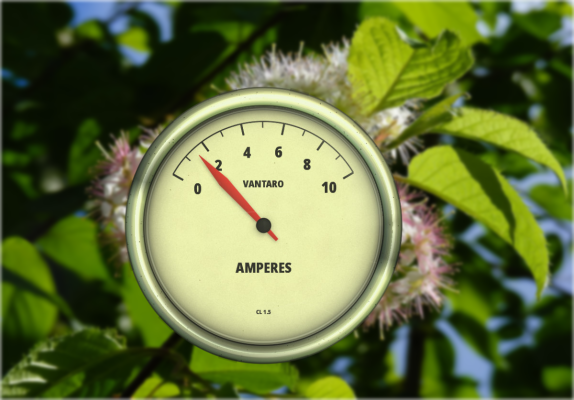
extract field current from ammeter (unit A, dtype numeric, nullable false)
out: 1.5 A
